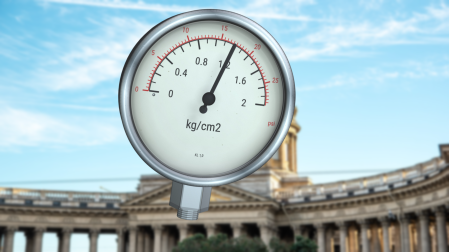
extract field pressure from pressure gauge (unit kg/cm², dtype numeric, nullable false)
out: 1.2 kg/cm²
